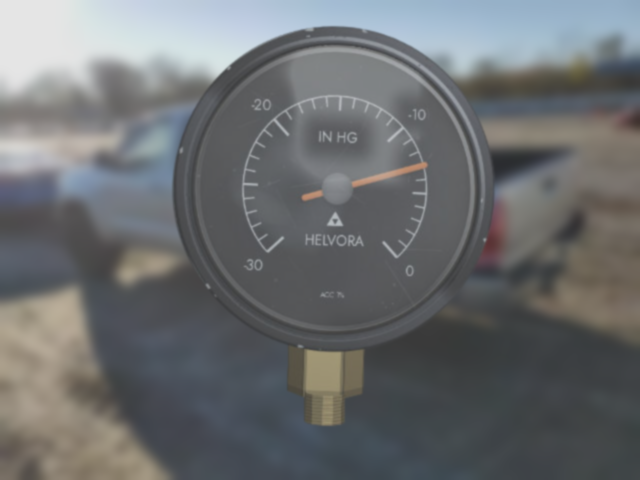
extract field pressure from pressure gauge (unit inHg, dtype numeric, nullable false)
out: -7 inHg
